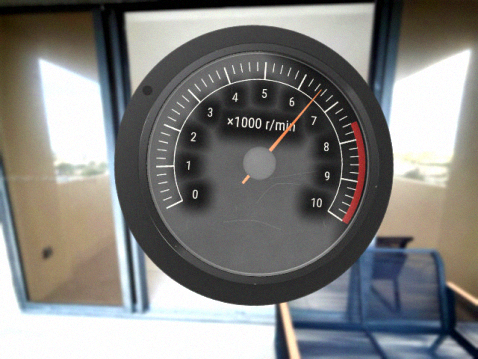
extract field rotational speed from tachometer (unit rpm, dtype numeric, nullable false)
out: 6500 rpm
